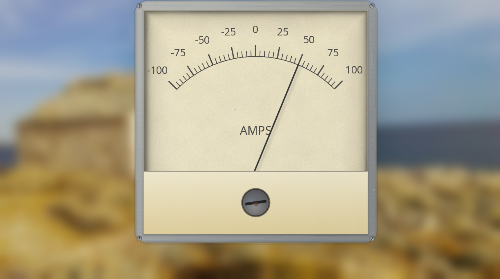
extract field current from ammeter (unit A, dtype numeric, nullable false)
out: 50 A
